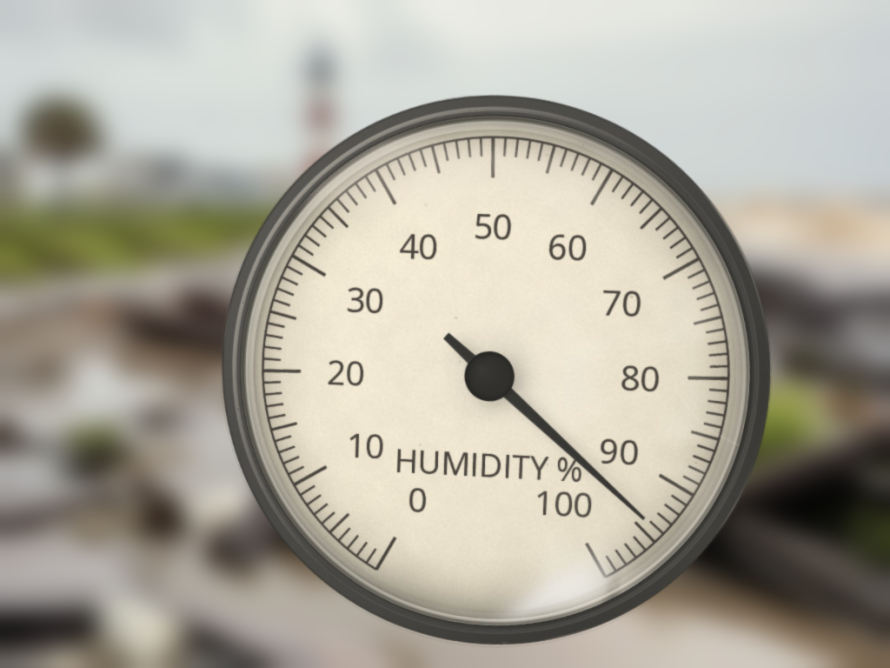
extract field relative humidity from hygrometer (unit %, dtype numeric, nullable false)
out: 94 %
